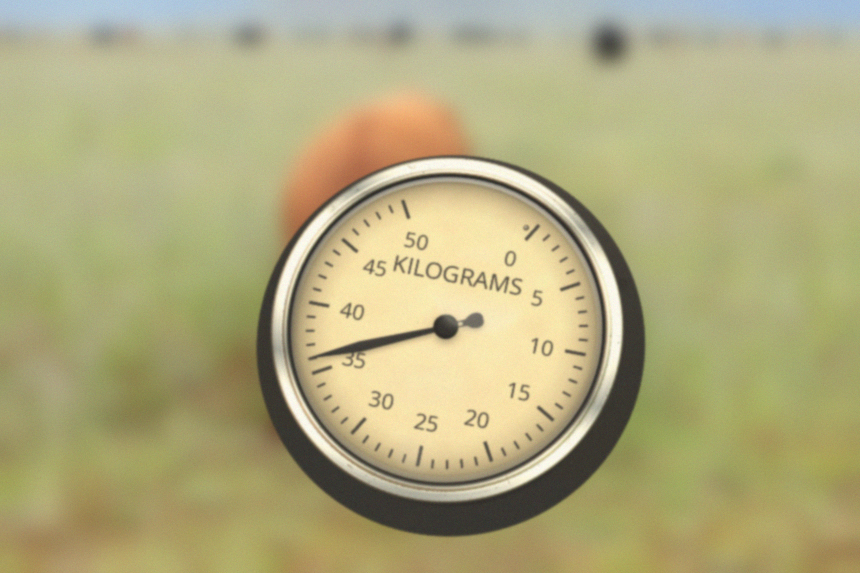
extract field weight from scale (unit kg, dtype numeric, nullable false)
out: 36 kg
